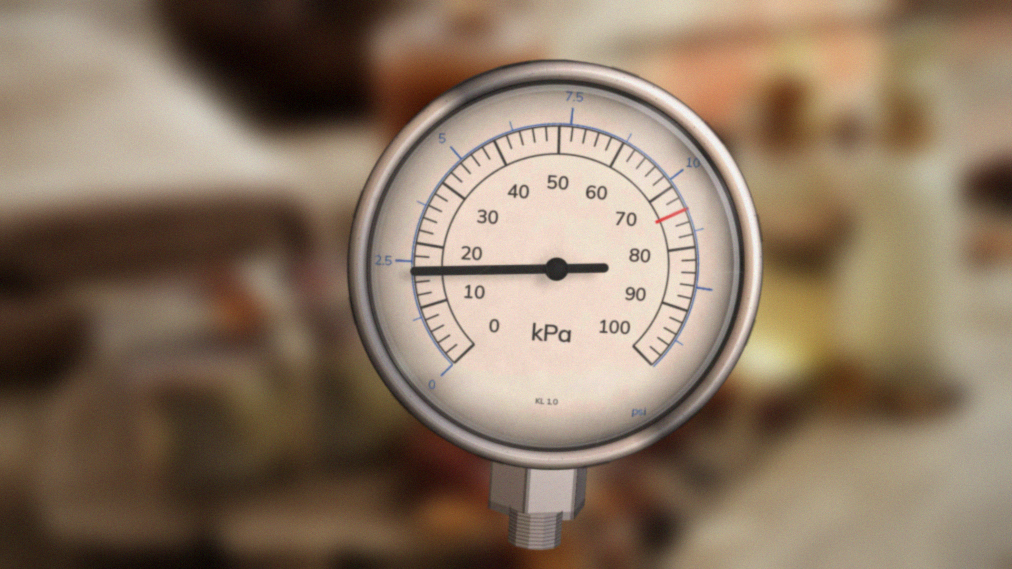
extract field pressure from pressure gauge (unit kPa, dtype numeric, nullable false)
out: 16 kPa
